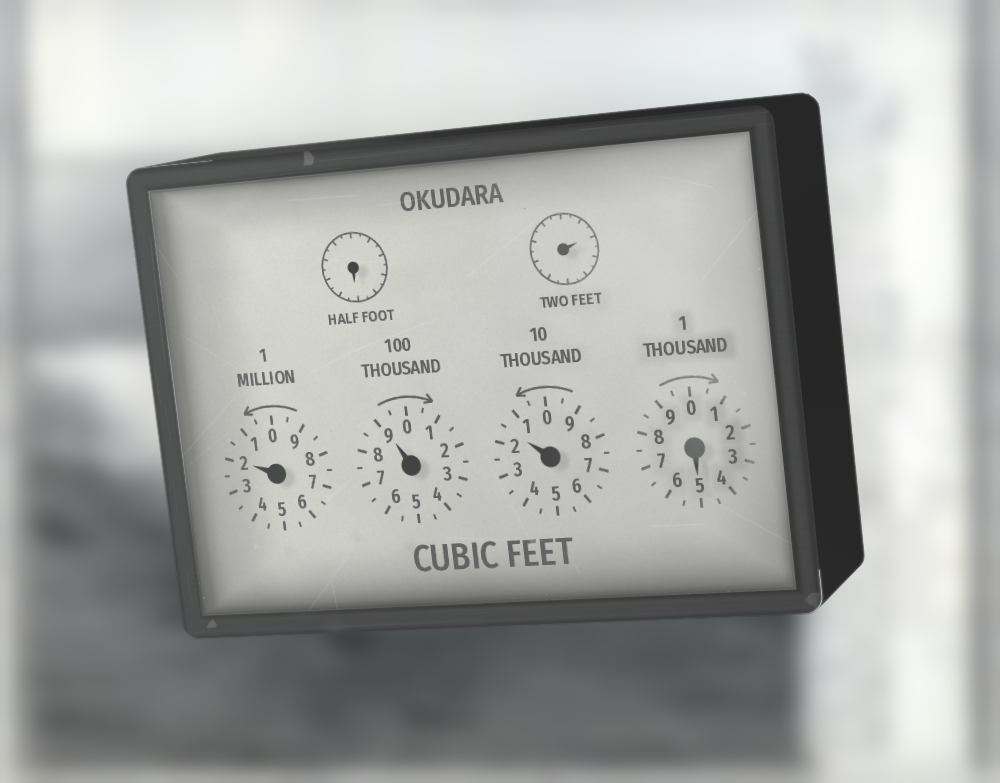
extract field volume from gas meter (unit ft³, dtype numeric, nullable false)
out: 191500 ft³
